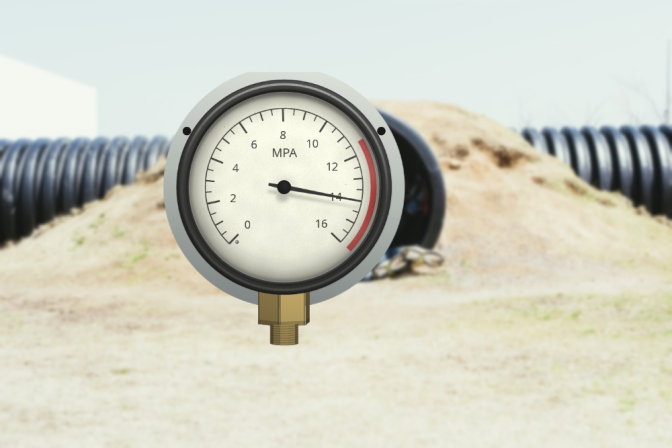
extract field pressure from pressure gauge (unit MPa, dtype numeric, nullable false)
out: 14 MPa
